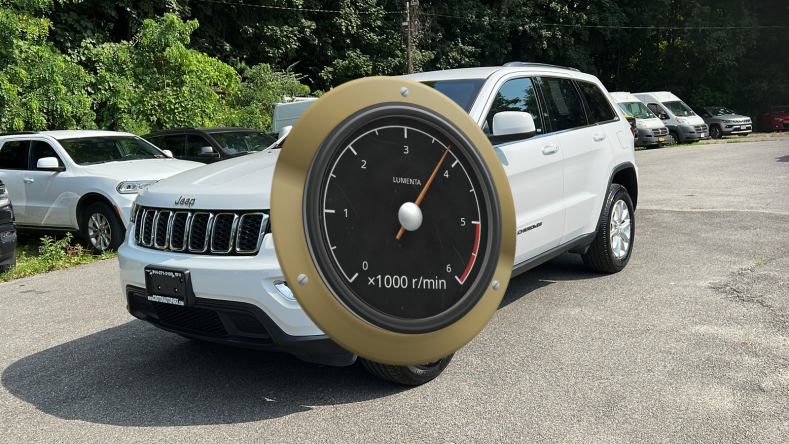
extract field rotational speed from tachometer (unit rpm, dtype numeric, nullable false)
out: 3750 rpm
